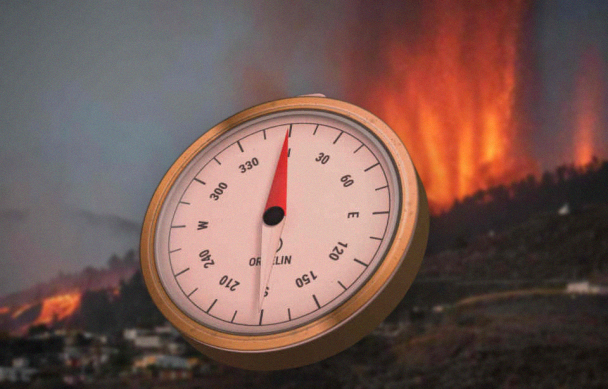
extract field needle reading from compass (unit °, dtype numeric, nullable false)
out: 0 °
